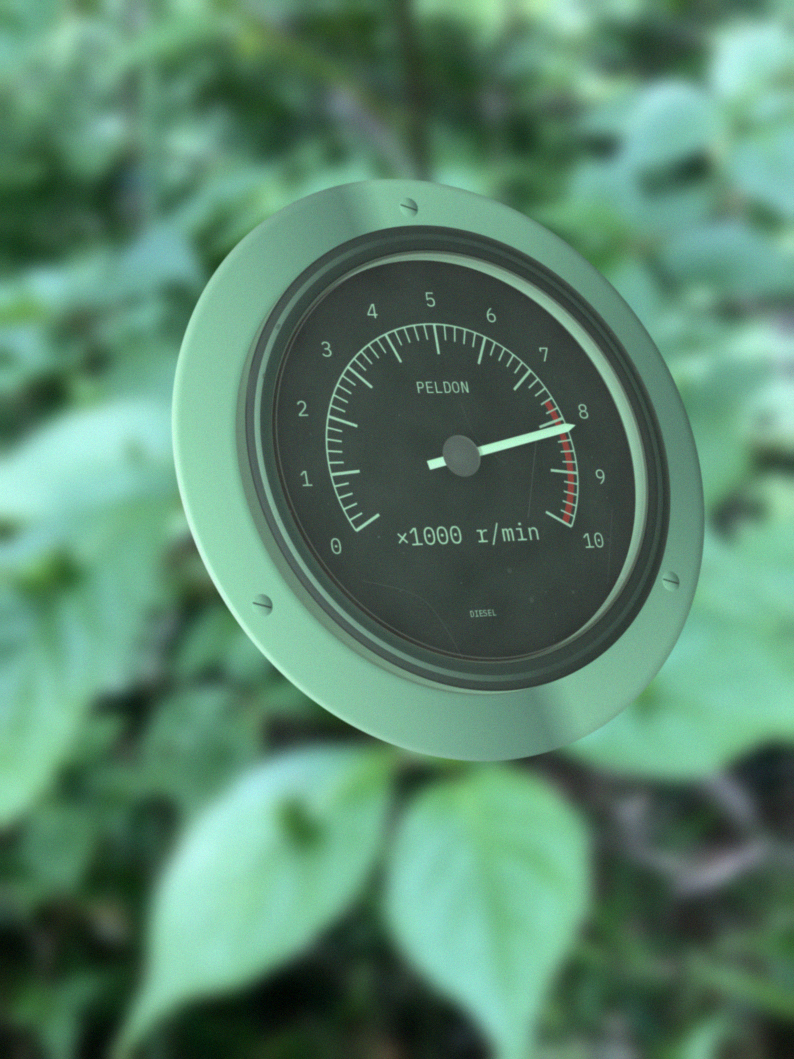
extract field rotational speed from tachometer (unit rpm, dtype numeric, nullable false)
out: 8200 rpm
